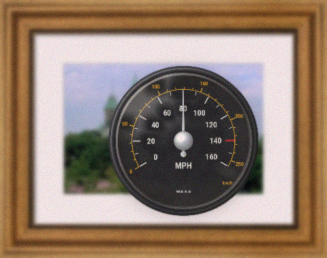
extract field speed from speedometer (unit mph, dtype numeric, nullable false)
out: 80 mph
